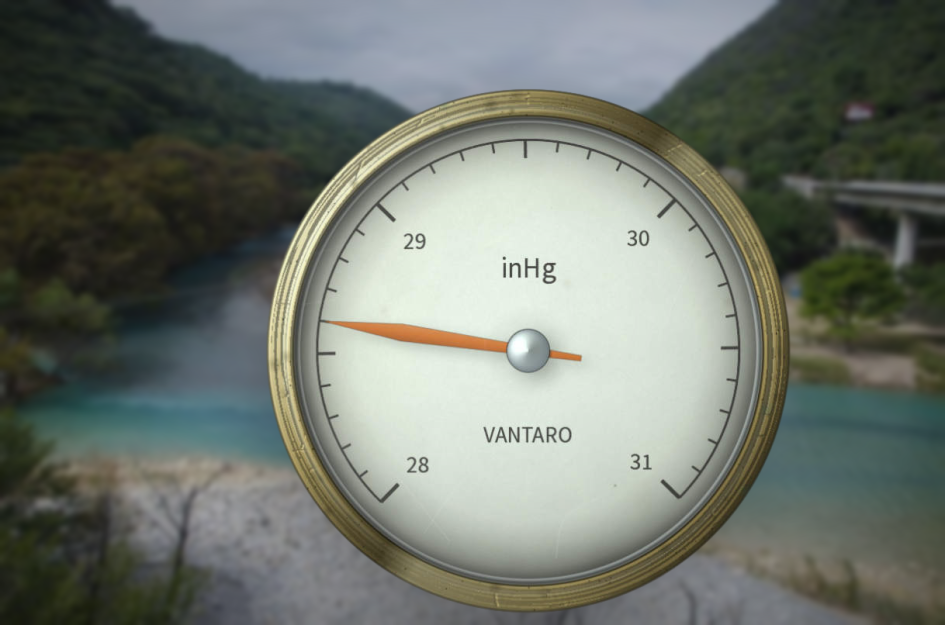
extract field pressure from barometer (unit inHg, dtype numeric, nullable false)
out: 28.6 inHg
